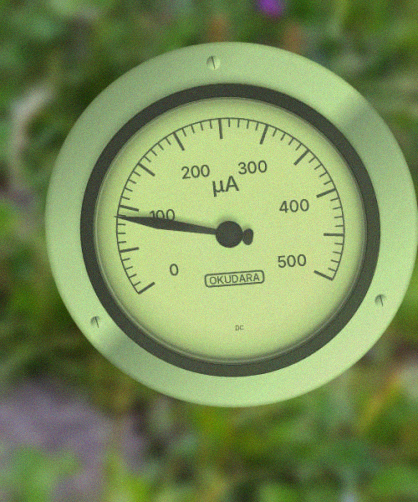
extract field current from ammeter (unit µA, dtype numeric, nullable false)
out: 90 µA
